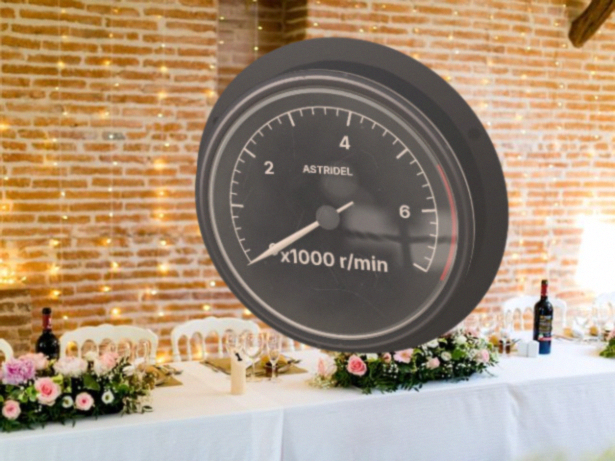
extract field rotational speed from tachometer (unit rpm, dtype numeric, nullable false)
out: 0 rpm
